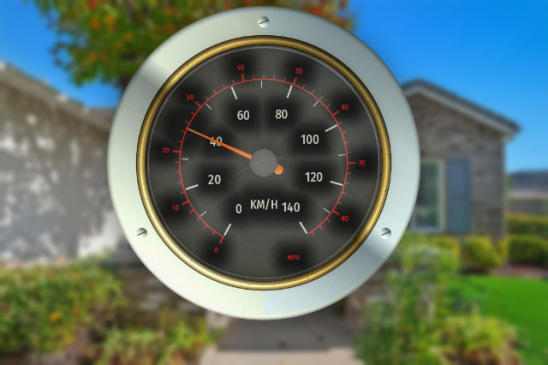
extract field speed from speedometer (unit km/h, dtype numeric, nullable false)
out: 40 km/h
